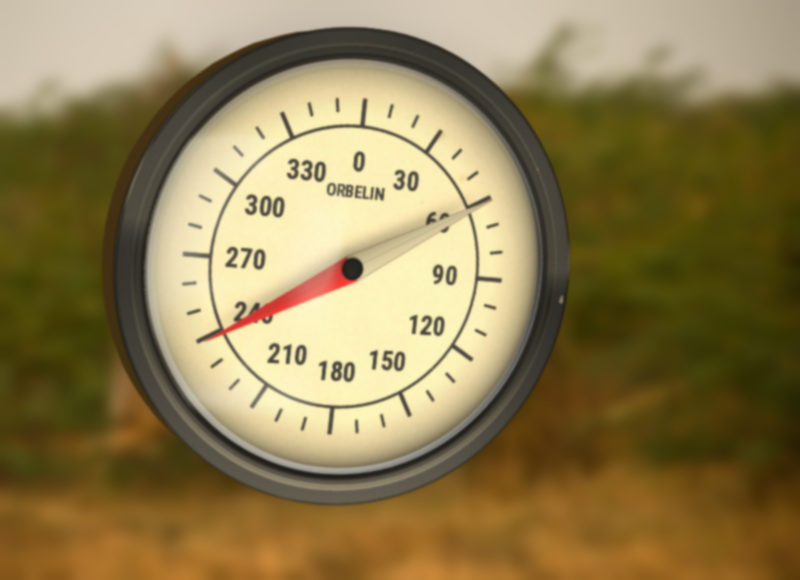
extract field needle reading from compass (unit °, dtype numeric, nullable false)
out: 240 °
